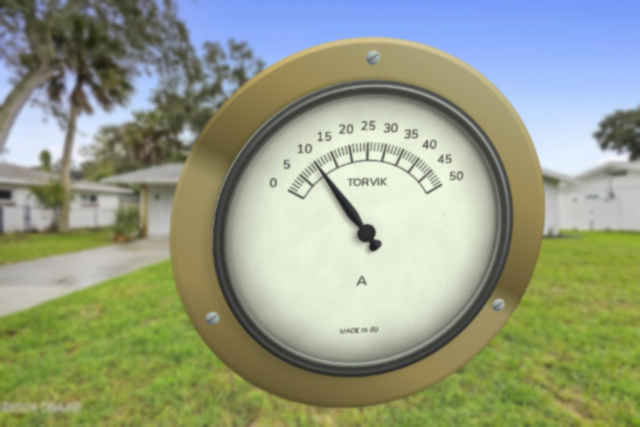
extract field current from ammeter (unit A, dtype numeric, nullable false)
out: 10 A
